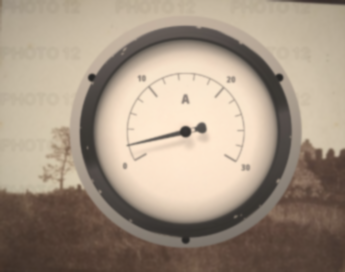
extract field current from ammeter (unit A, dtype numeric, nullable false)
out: 2 A
